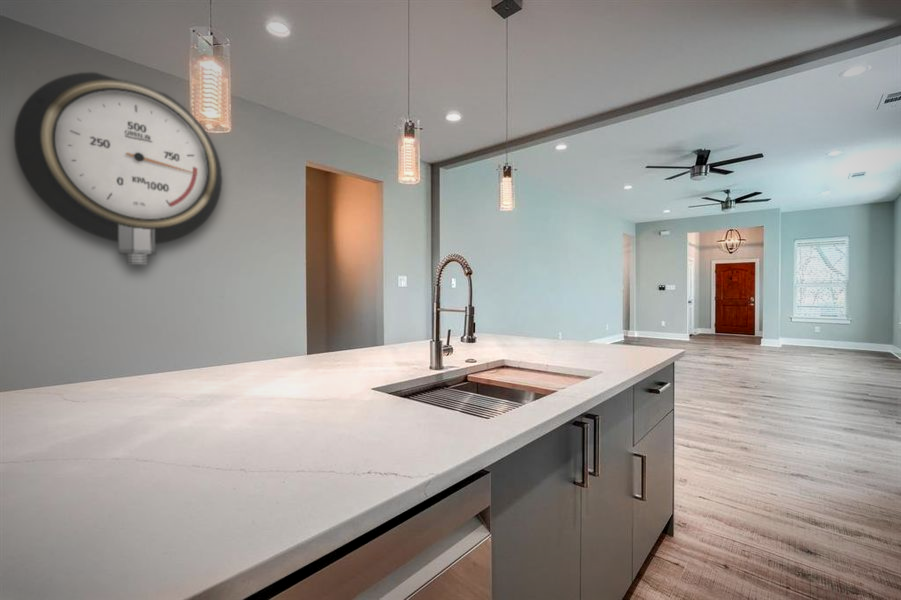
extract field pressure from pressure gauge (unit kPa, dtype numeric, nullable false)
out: 825 kPa
